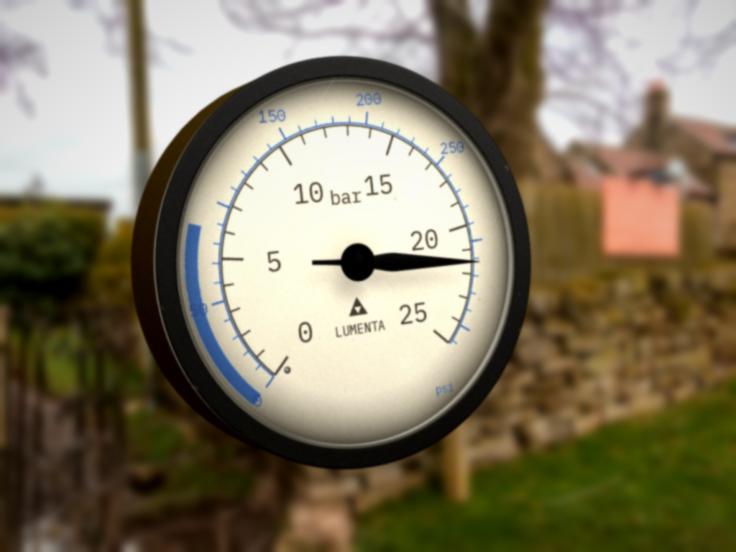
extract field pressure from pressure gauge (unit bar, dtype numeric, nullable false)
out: 21.5 bar
